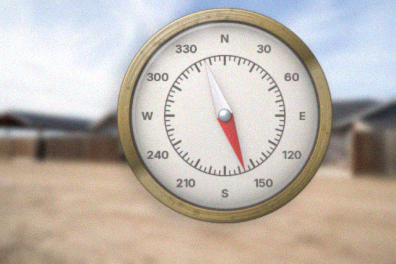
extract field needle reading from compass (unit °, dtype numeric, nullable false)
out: 160 °
